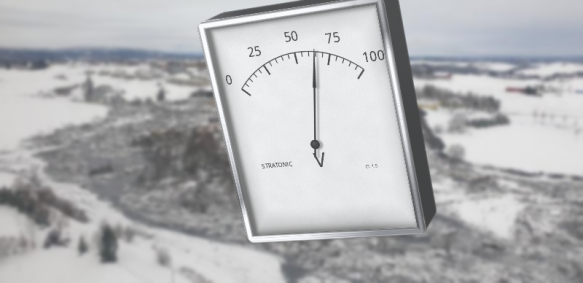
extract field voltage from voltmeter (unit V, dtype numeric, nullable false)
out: 65 V
